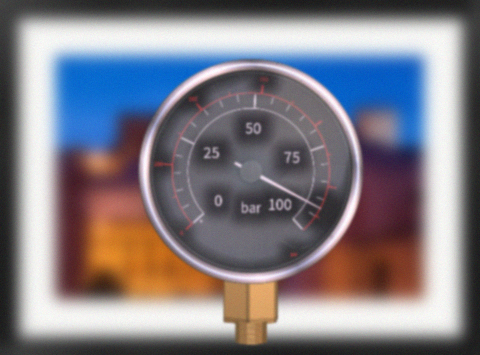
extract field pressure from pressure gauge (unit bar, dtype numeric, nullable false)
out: 92.5 bar
